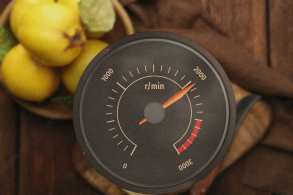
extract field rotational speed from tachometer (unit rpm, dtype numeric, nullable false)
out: 2050 rpm
